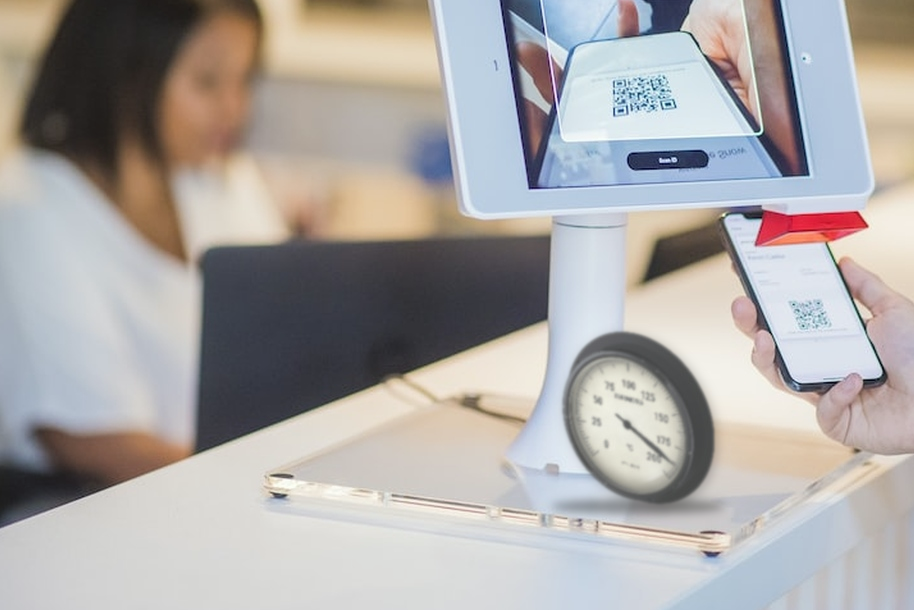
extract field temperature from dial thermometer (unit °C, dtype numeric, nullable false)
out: 187.5 °C
